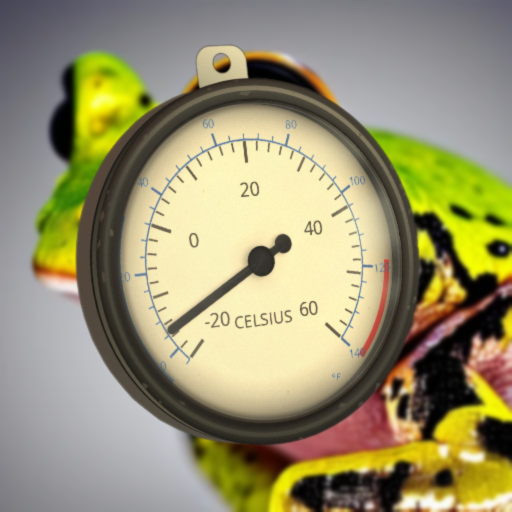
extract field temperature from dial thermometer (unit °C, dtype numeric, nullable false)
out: -15 °C
